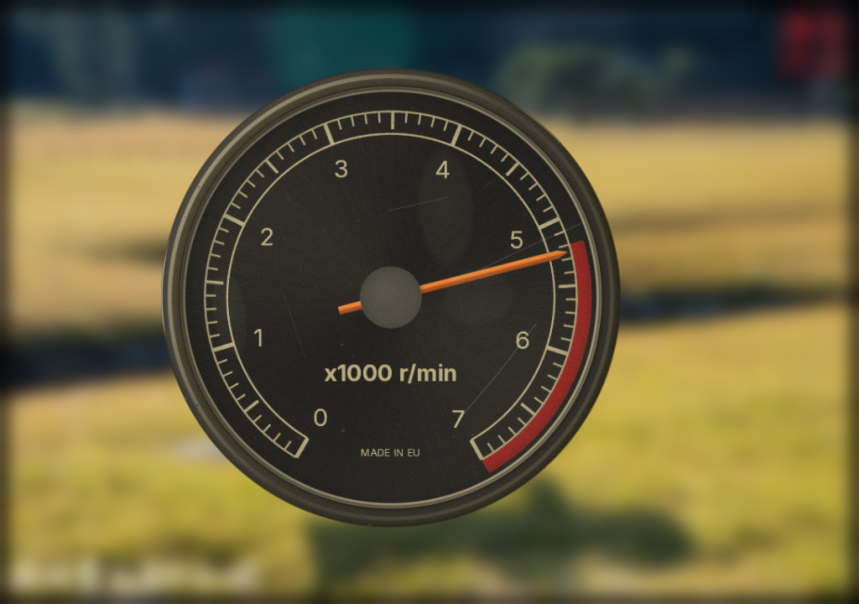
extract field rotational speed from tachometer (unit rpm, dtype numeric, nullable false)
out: 5250 rpm
